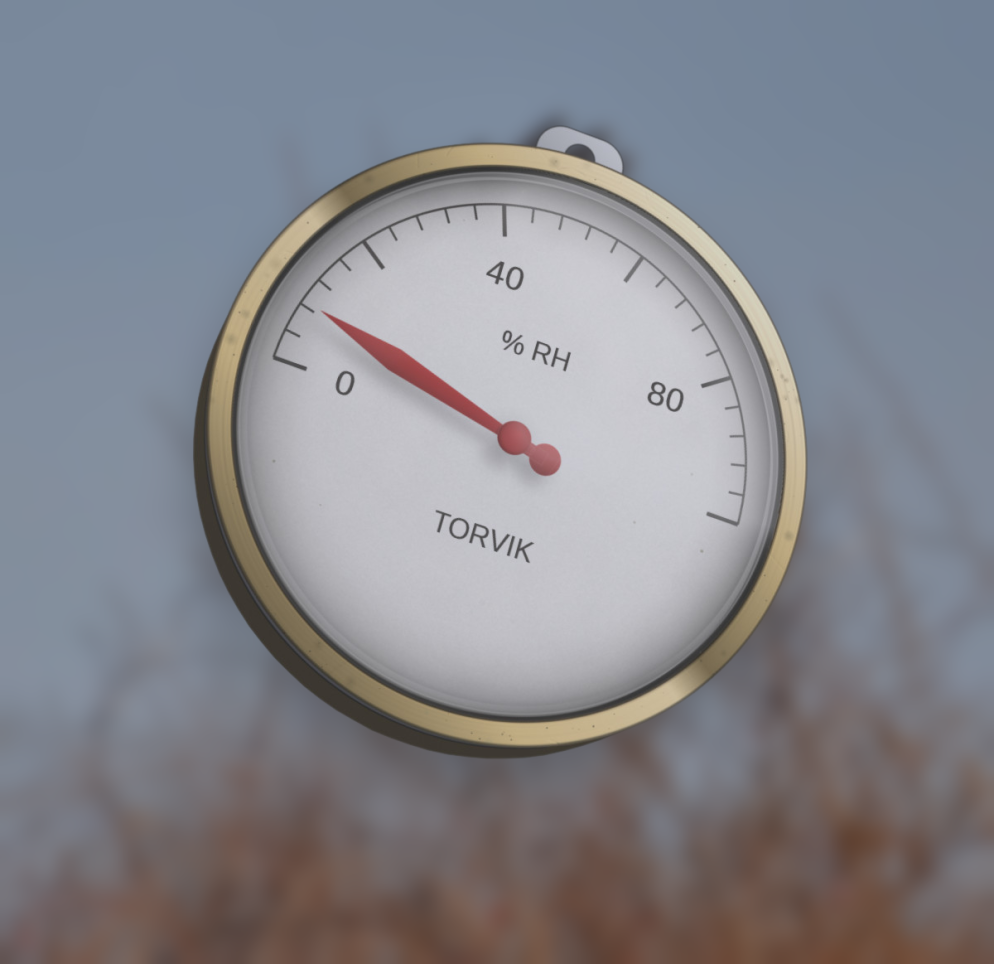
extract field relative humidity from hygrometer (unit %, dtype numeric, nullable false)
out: 8 %
